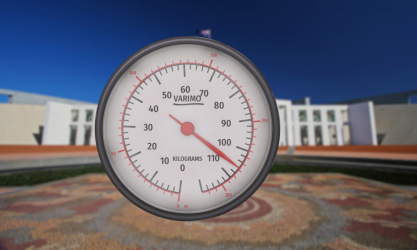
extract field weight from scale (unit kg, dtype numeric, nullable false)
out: 106 kg
